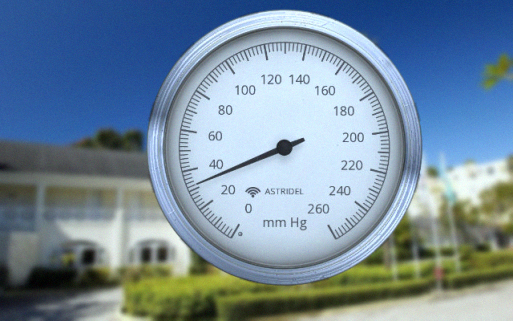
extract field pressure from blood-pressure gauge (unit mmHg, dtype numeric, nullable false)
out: 32 mmHg
